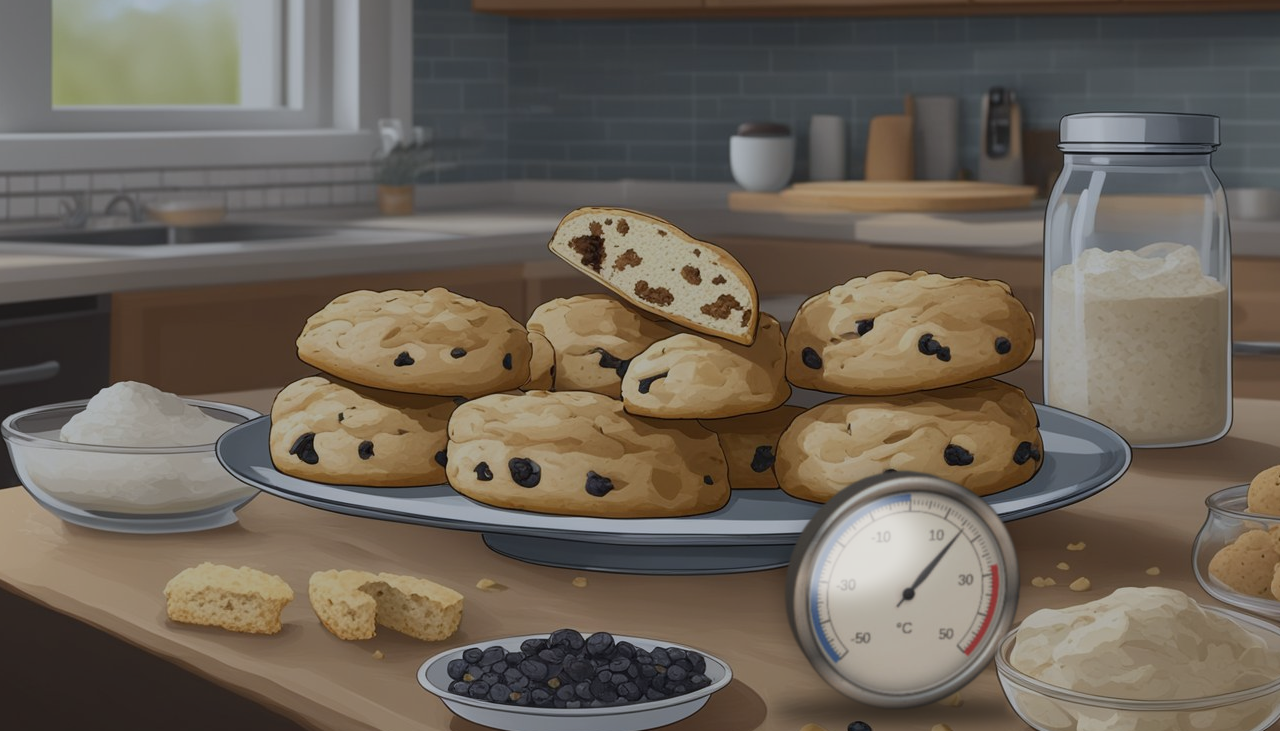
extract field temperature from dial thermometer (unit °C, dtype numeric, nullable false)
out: 15 °C
